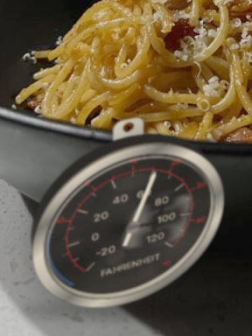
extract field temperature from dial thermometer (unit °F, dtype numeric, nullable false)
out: 60 °F
